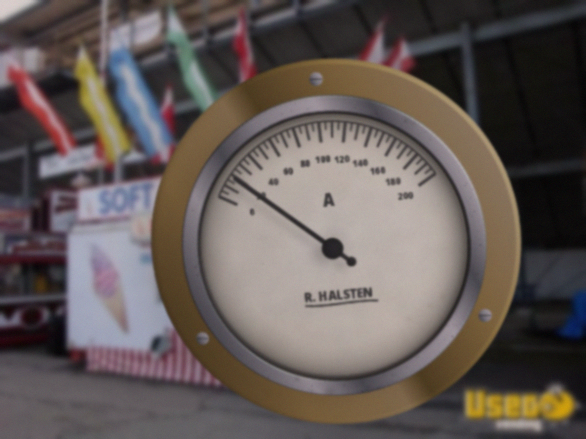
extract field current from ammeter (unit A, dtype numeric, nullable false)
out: 20 A
